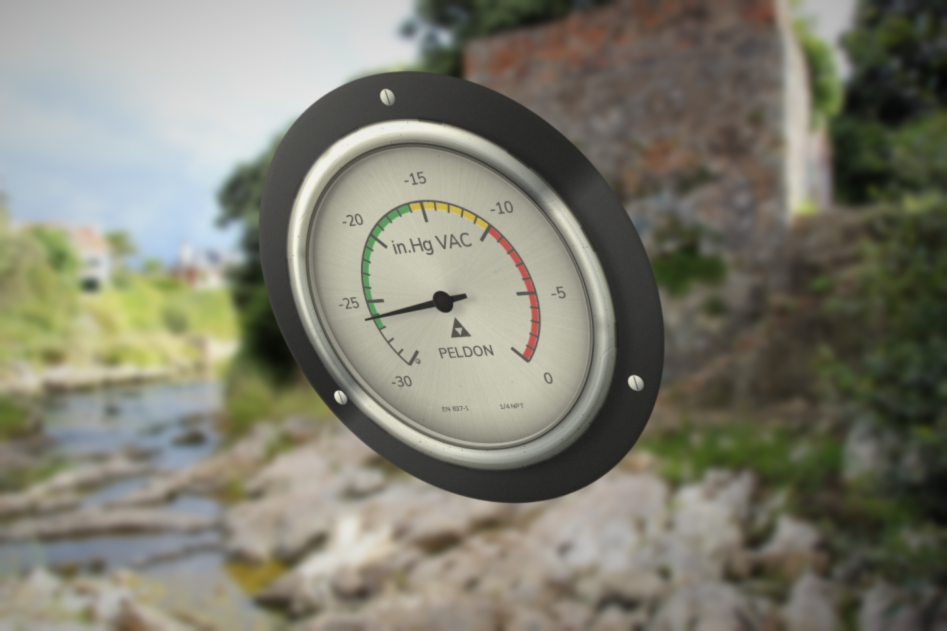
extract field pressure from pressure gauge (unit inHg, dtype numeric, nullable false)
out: -26 inHg
